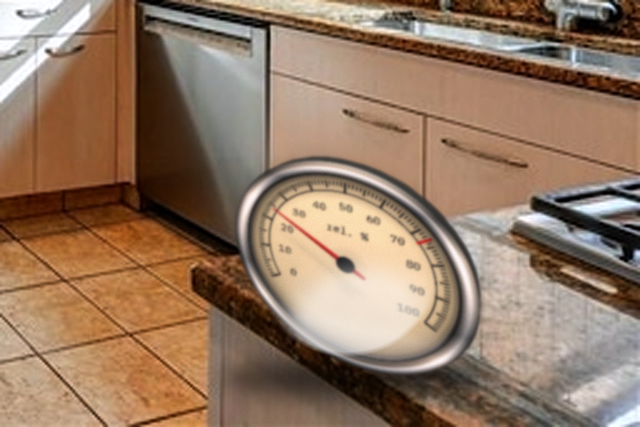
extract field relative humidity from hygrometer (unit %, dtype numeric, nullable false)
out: 25 %
